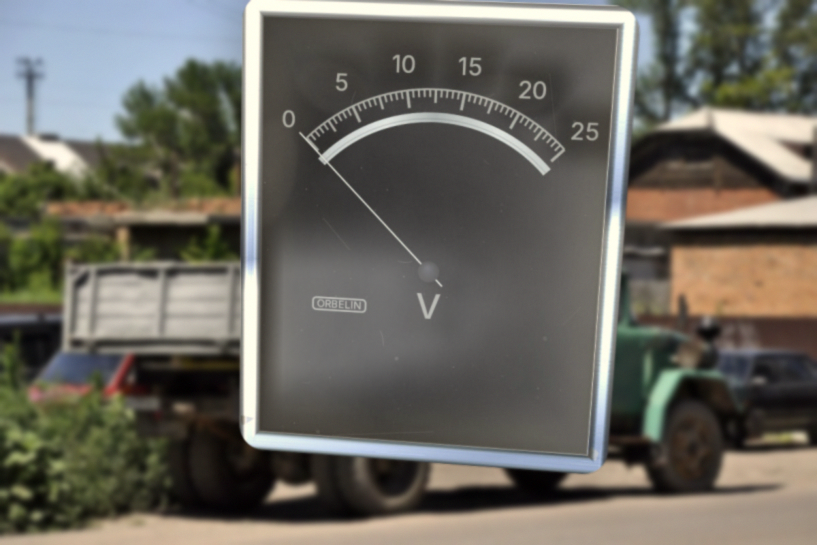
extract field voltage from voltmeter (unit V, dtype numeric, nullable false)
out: 0 V
